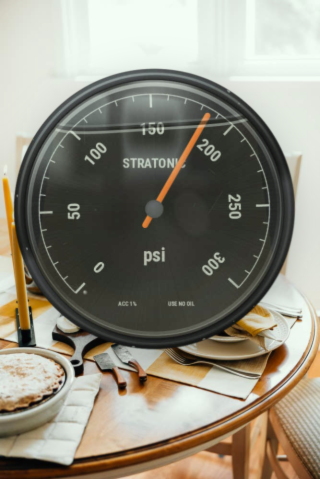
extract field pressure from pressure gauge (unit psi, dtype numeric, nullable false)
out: 185 psi
